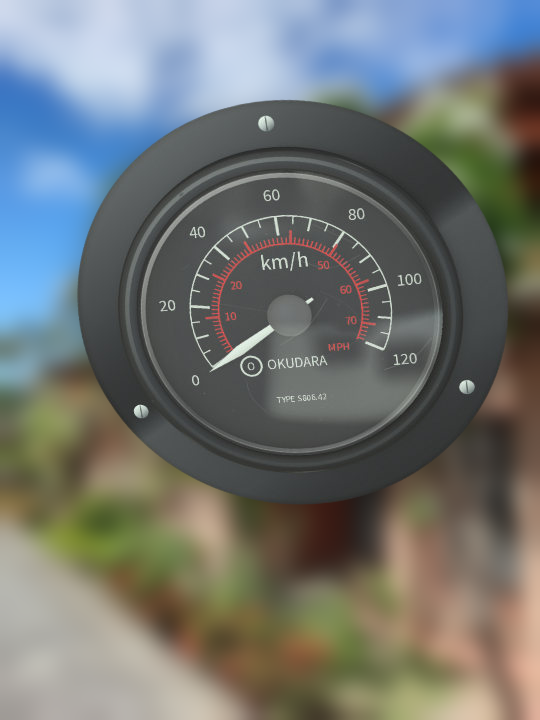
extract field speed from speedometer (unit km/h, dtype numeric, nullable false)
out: 0 km/h
